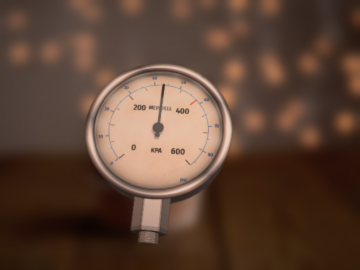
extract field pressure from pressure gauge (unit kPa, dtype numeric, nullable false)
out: 300 kPa
